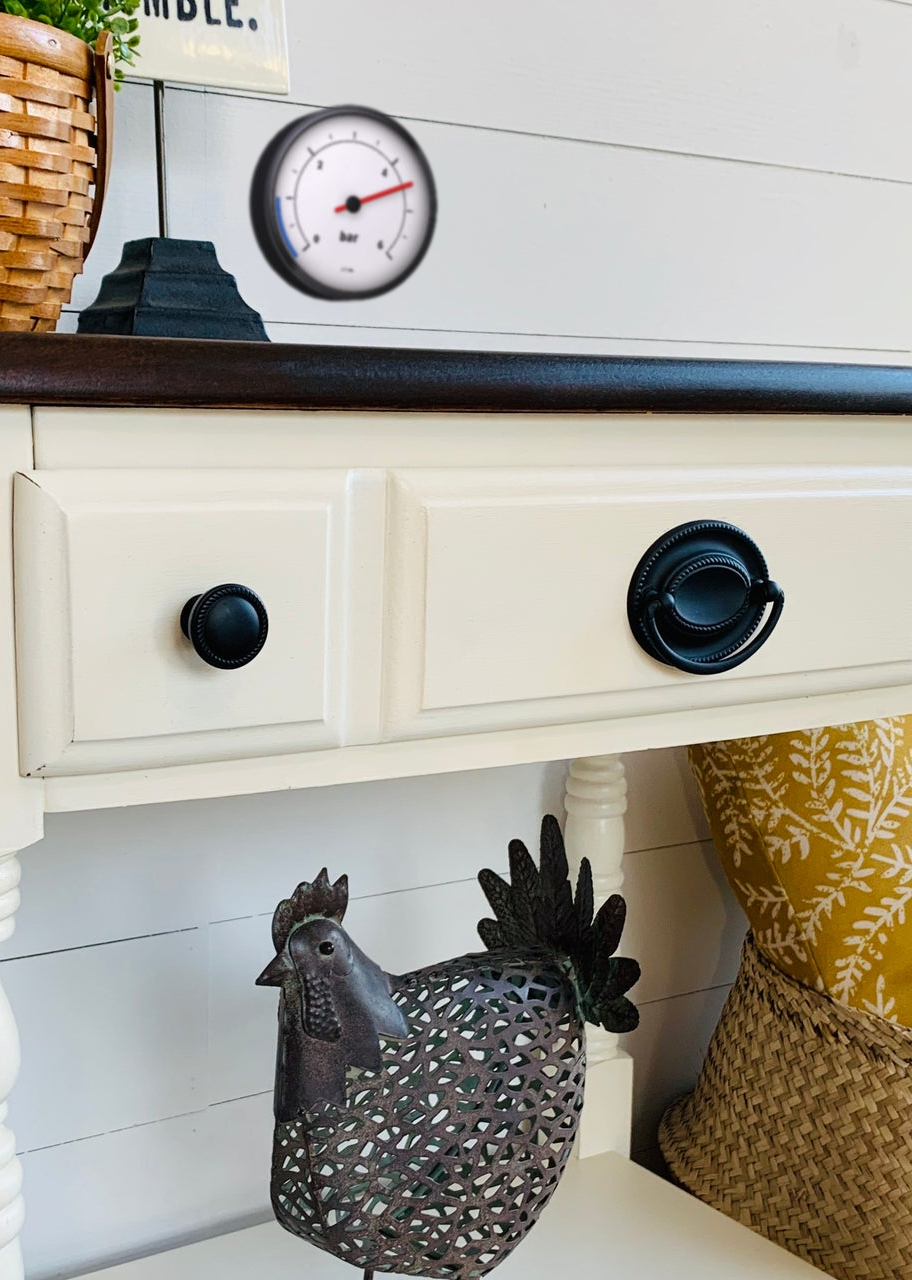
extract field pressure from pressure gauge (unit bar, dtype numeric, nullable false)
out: 4.5 bar
